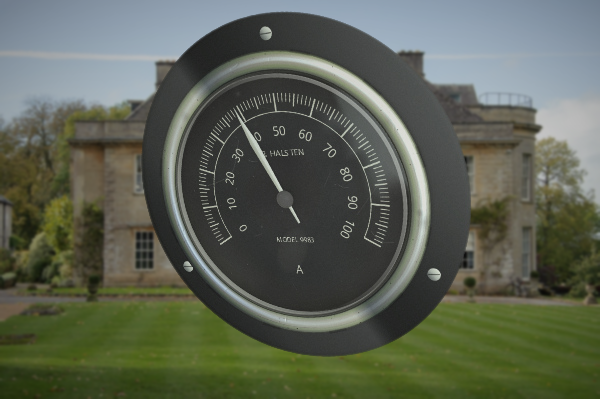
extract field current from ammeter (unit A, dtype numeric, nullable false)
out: 40 A
